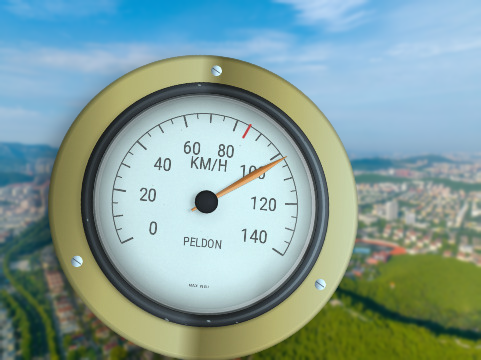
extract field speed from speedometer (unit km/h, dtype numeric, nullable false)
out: 102.5 km/h
